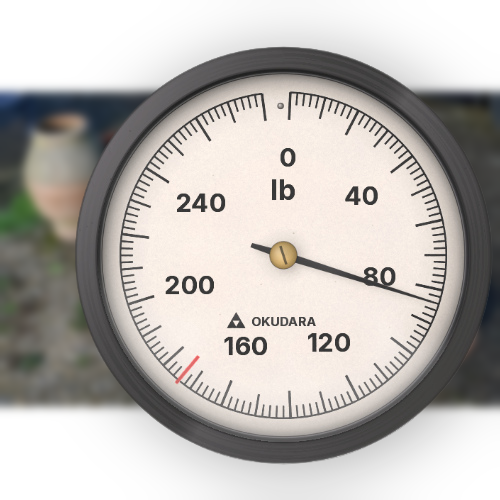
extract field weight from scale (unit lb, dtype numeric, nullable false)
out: 84 lb
